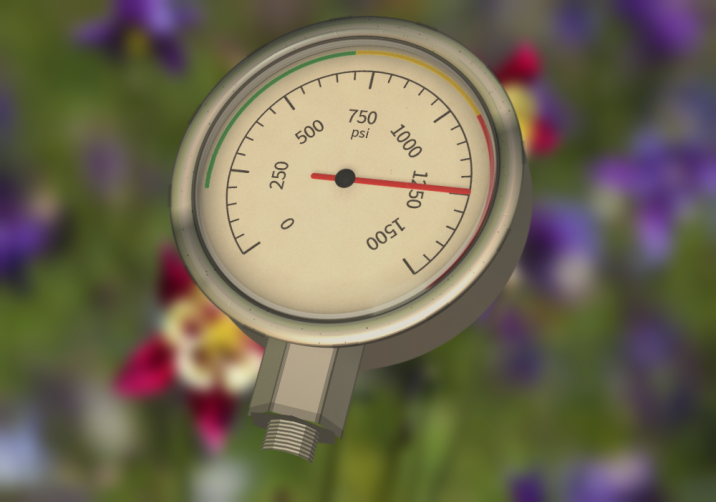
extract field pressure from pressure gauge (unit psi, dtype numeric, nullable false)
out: 1250 psi
